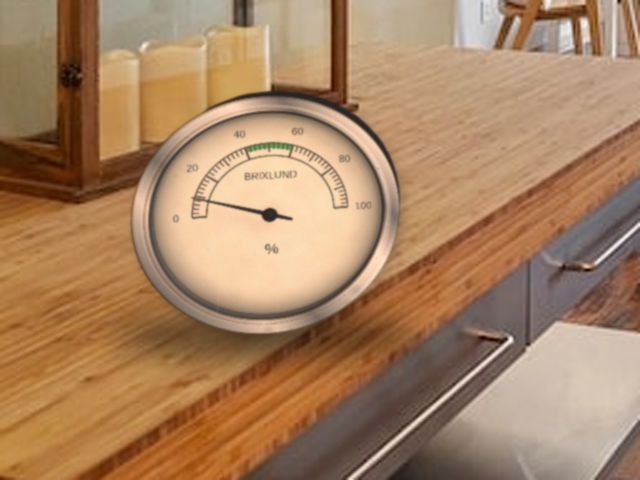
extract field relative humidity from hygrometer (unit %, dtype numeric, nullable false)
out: 10 %
